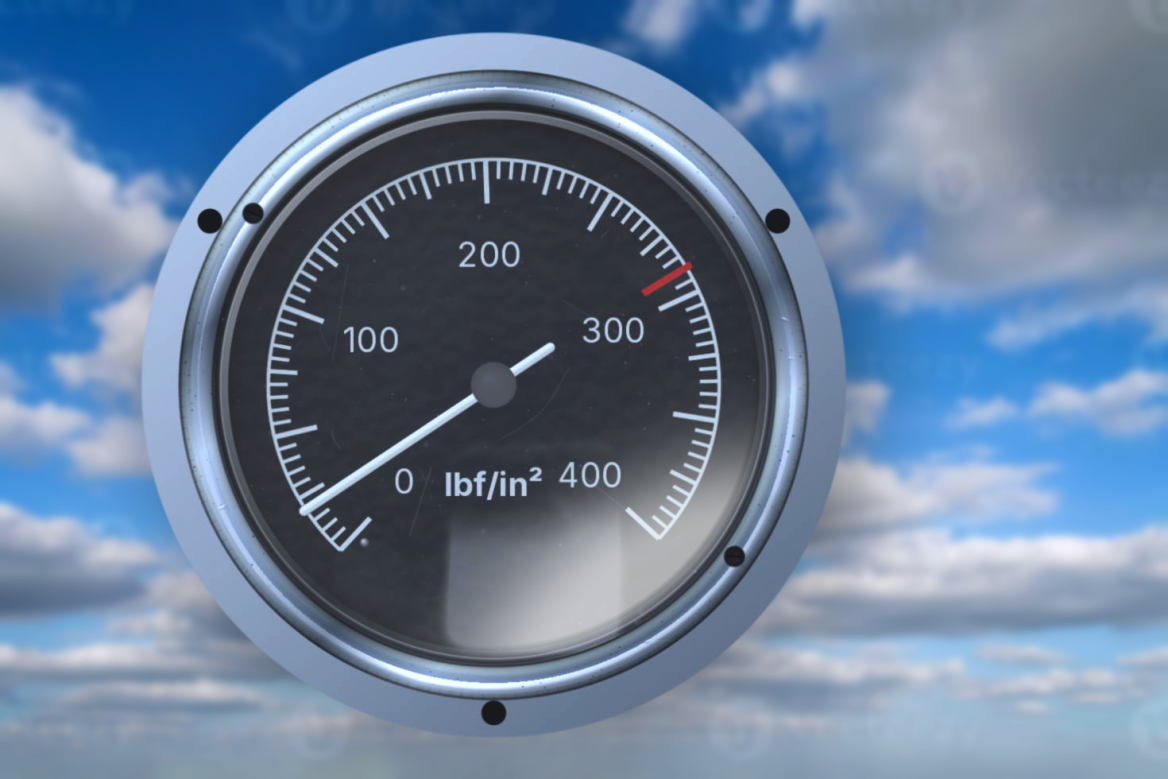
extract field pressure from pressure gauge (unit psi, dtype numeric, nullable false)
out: 20 psi
